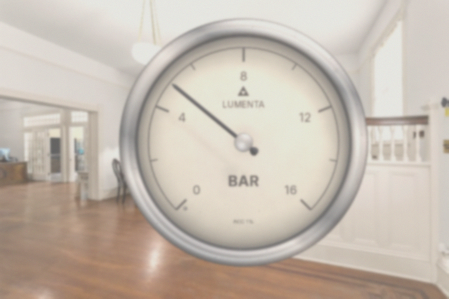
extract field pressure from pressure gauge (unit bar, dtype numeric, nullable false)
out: 5 bar
